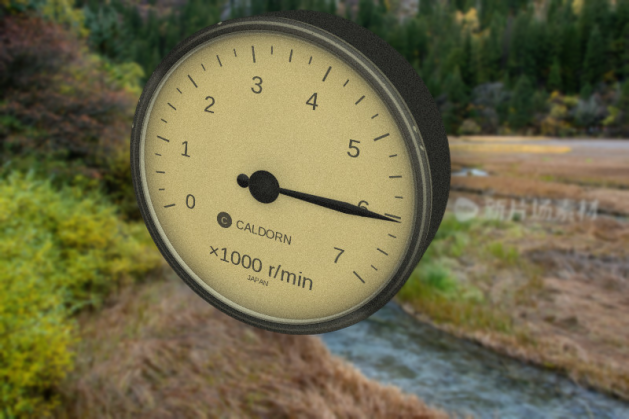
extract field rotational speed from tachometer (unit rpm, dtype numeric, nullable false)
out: 6000 rpm
